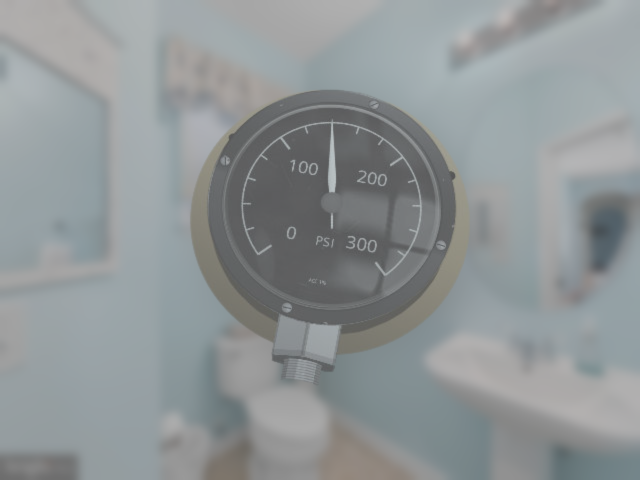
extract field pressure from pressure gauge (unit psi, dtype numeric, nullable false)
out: 140 psi
